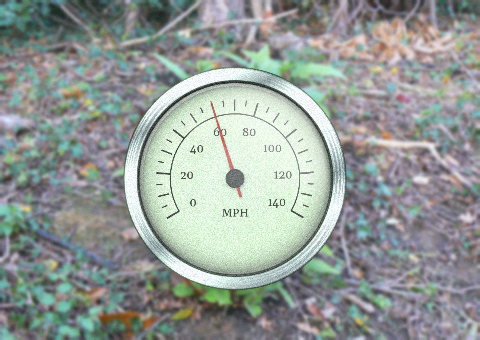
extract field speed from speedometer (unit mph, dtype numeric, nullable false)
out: 60 mph
